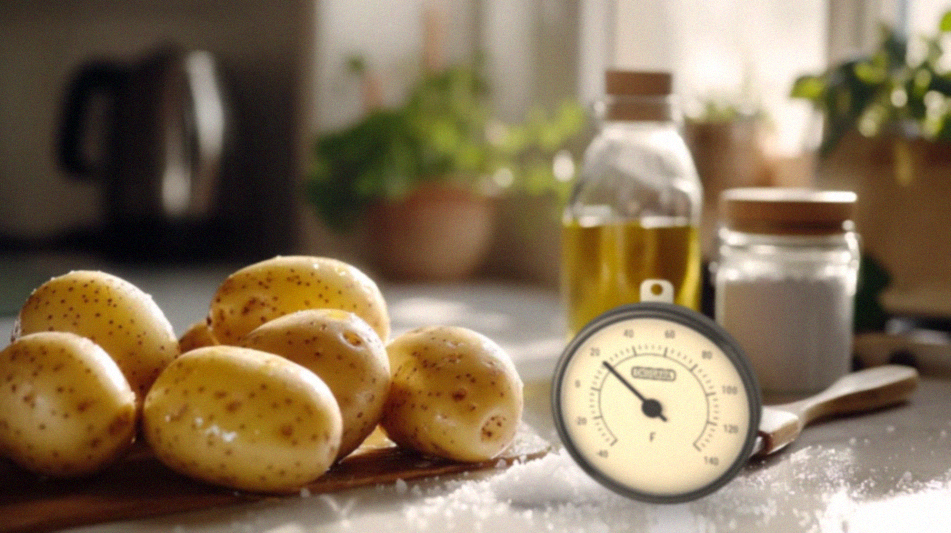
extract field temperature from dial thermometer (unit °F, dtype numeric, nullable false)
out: 20 °F
